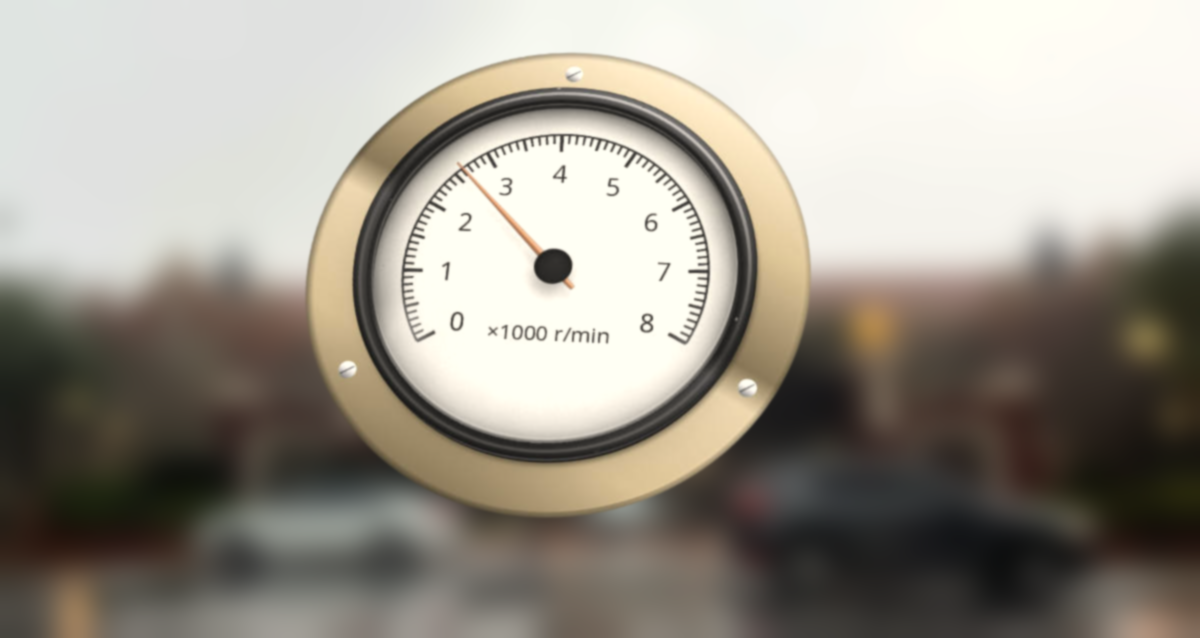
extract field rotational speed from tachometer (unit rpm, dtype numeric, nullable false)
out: 2600 rpm
